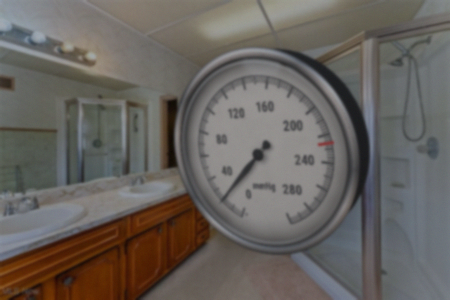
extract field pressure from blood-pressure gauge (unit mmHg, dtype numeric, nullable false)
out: 20 mmHg
